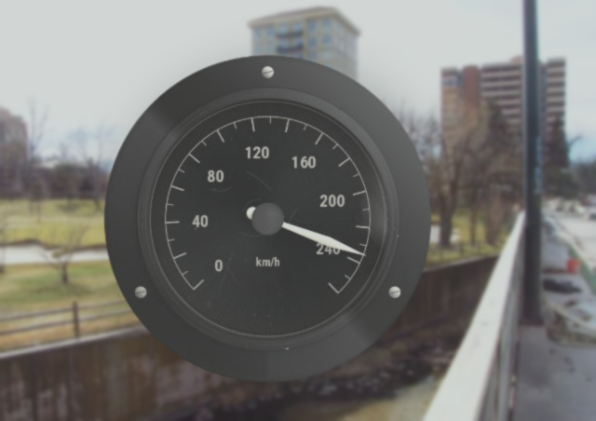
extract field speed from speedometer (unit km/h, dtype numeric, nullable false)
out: 235 km/h
